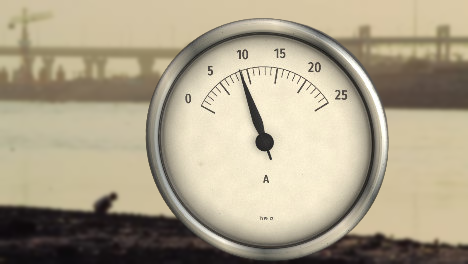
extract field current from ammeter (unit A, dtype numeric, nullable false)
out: 9 A
